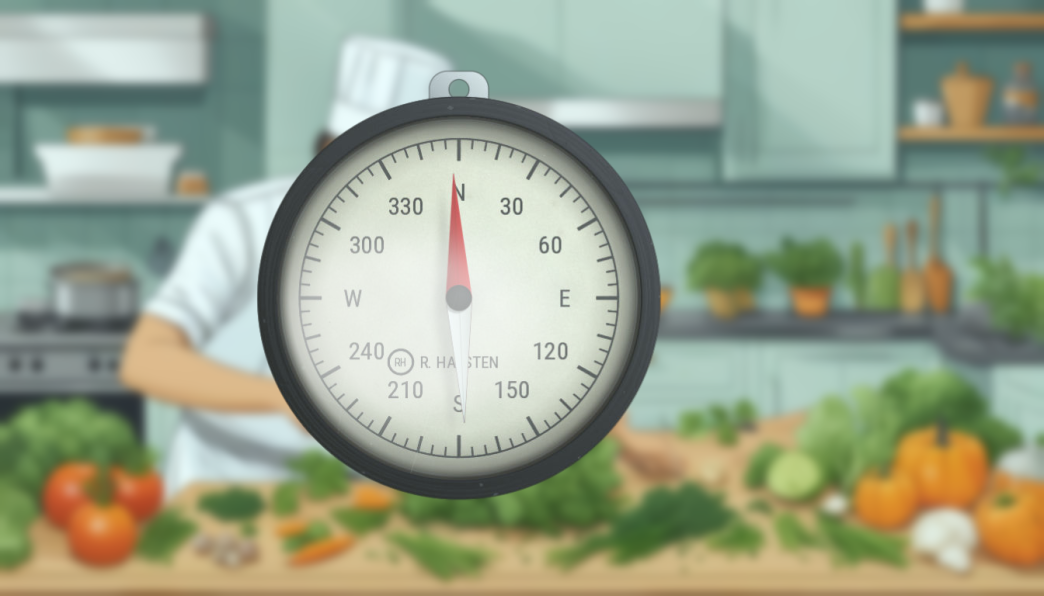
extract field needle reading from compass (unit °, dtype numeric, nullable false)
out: 357.5 °
